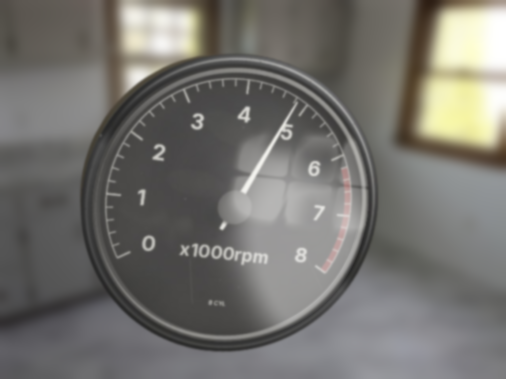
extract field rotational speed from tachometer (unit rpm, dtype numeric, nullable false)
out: 4800 rpm
